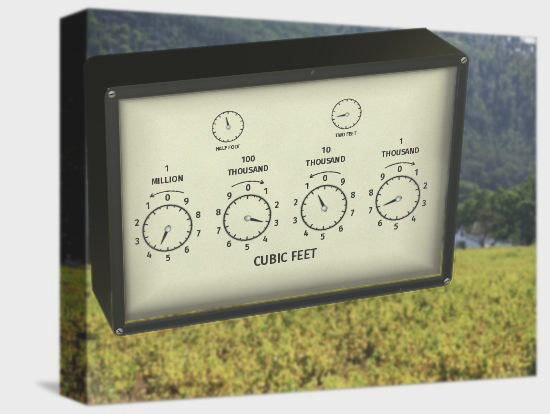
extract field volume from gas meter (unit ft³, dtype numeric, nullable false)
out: 430700 ft³
